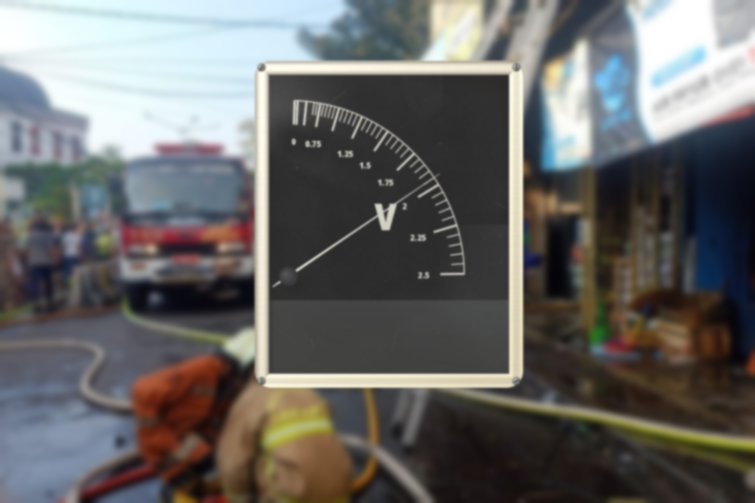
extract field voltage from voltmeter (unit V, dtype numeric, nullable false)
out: 1.95 V
